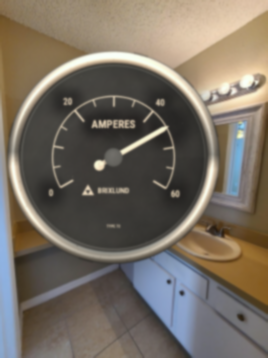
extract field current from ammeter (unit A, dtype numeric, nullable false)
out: 45 A
